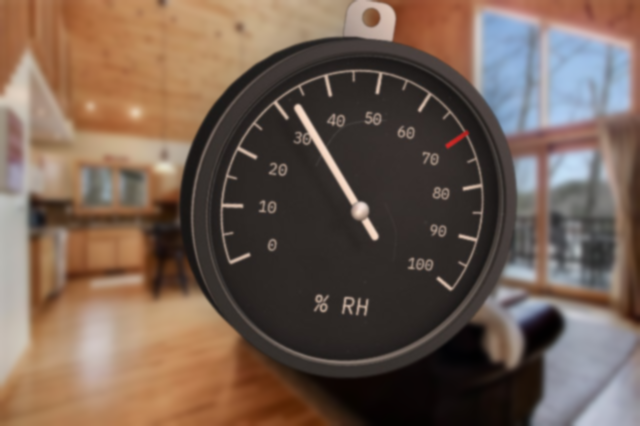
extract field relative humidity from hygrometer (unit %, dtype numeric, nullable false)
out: 32.5 %
